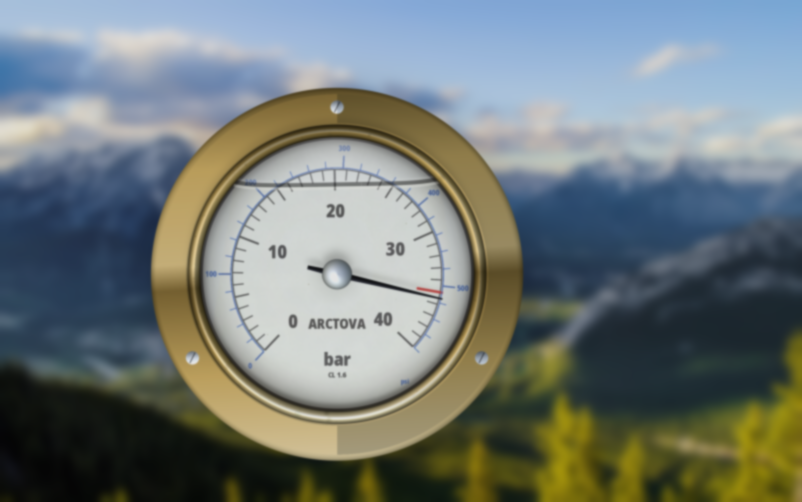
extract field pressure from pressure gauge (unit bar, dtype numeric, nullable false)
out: 35.5 bar
